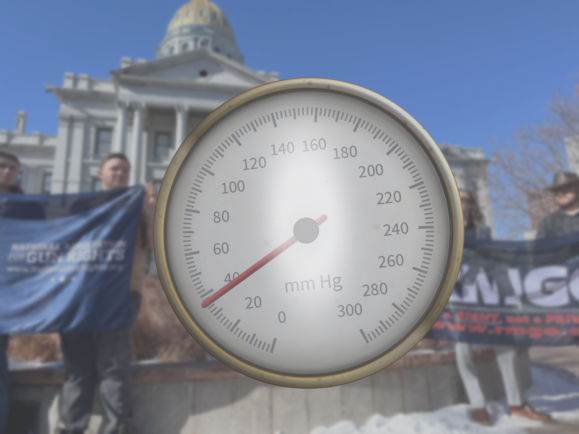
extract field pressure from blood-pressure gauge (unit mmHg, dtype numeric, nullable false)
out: 36 mmHg
